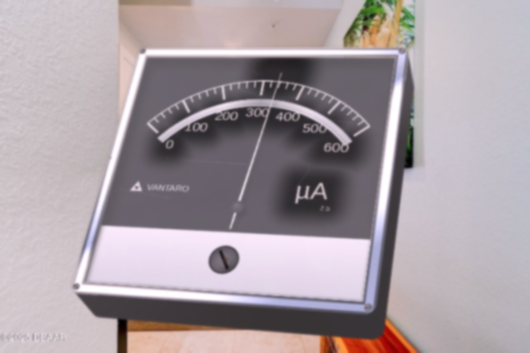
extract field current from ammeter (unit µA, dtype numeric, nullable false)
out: 340 µA
